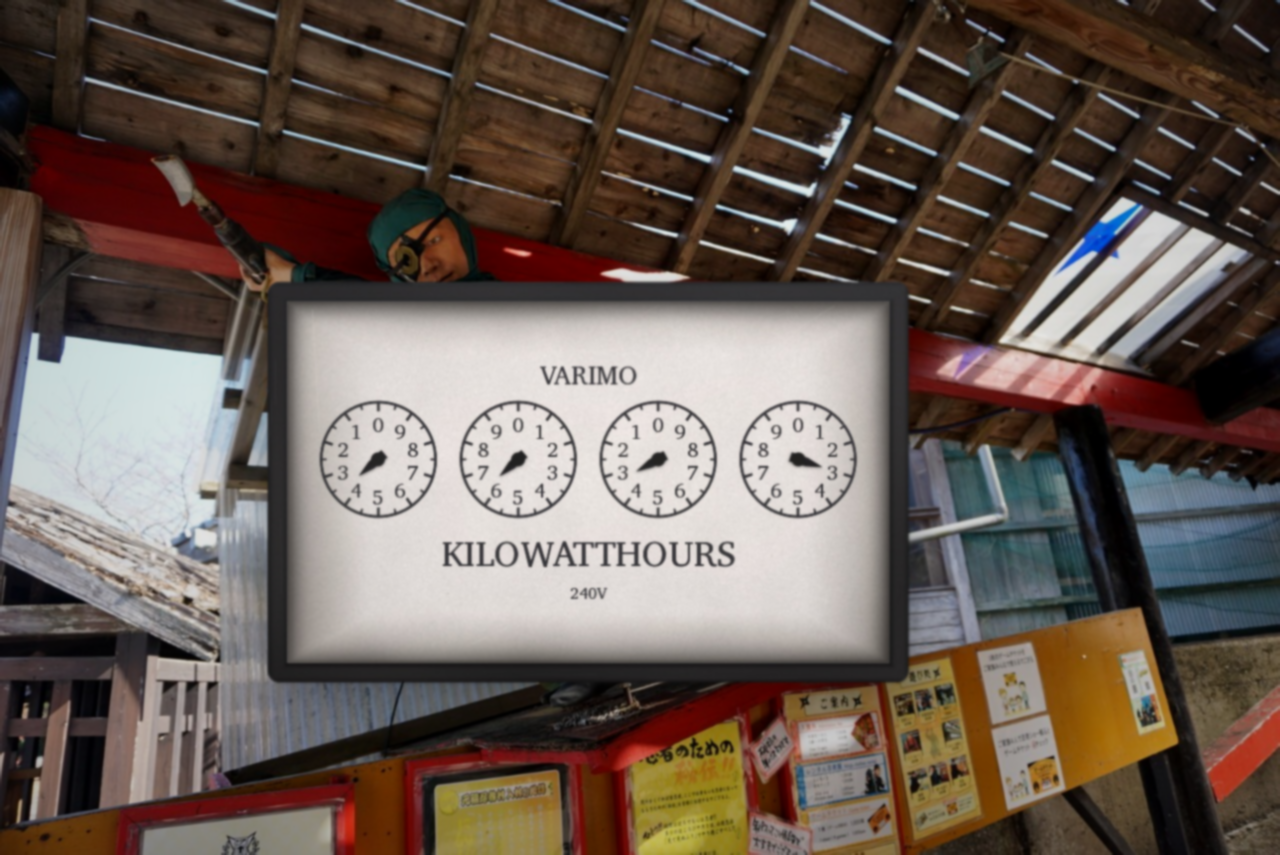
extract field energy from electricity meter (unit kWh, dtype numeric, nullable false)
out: 3633 kWh
